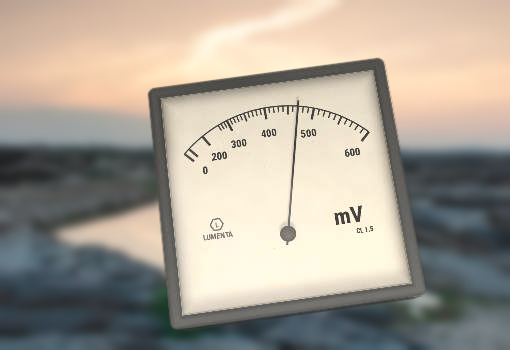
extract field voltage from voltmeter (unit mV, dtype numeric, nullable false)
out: 470 mV
